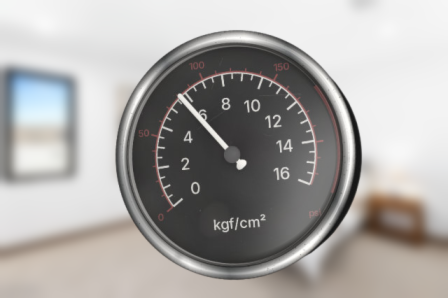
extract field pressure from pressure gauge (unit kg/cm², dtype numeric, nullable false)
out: 5.75 kg/cm²
